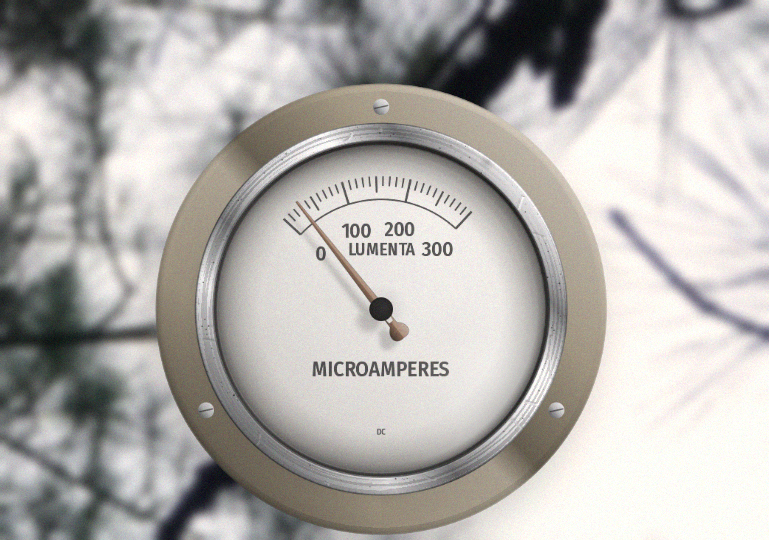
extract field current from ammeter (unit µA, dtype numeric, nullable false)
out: 30 µA
